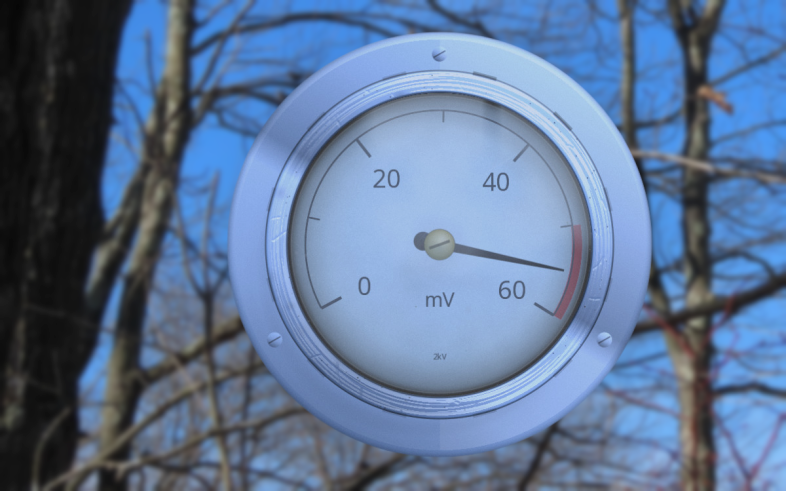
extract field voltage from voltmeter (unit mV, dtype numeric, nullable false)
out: 55 mV
